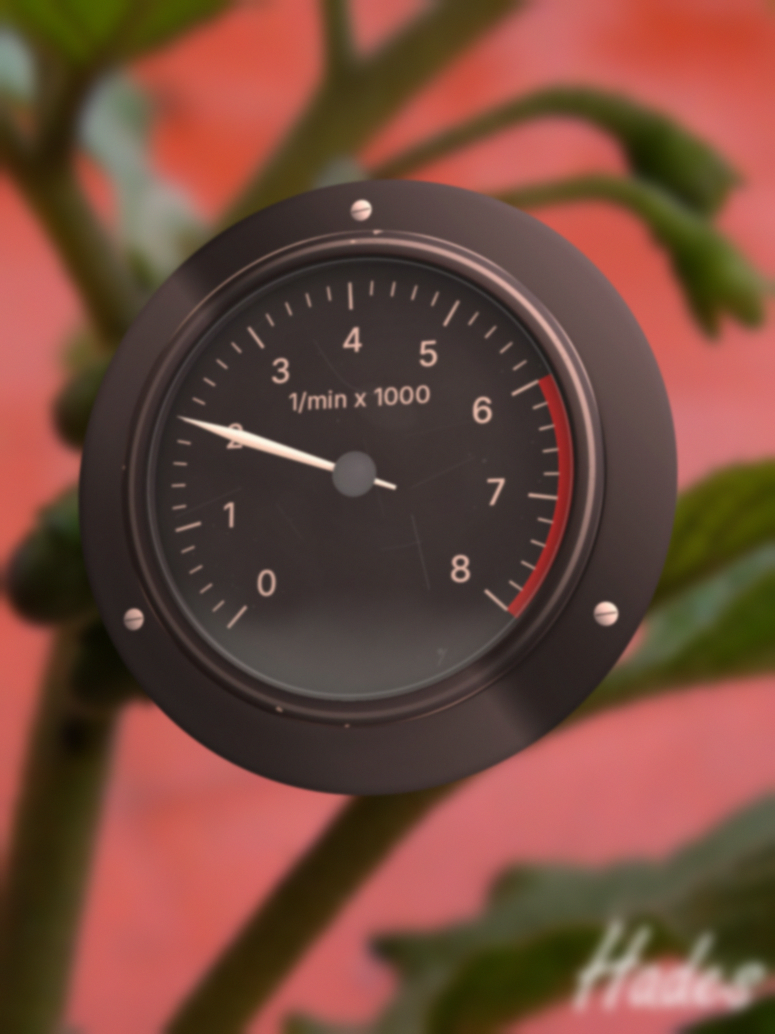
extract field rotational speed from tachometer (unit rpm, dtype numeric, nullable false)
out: 2000 rpm
